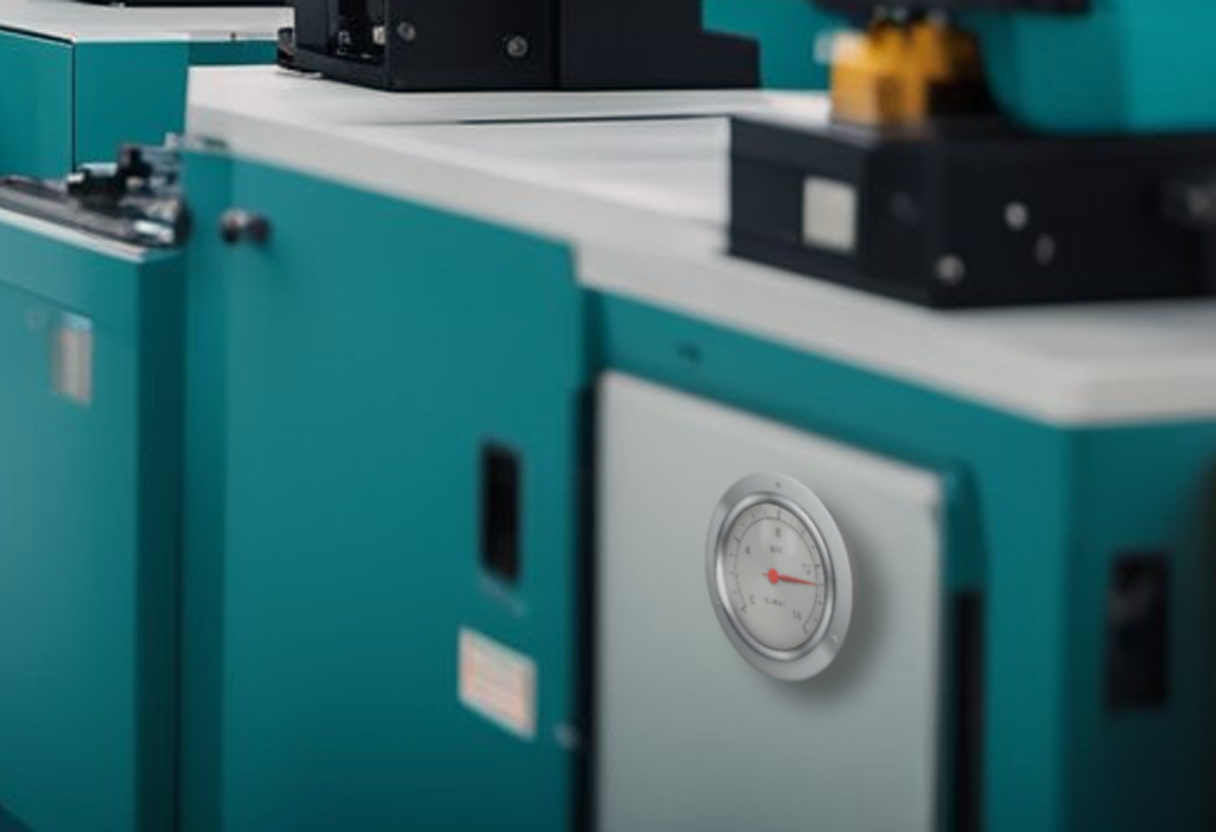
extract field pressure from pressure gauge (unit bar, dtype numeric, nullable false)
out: 13 bar
